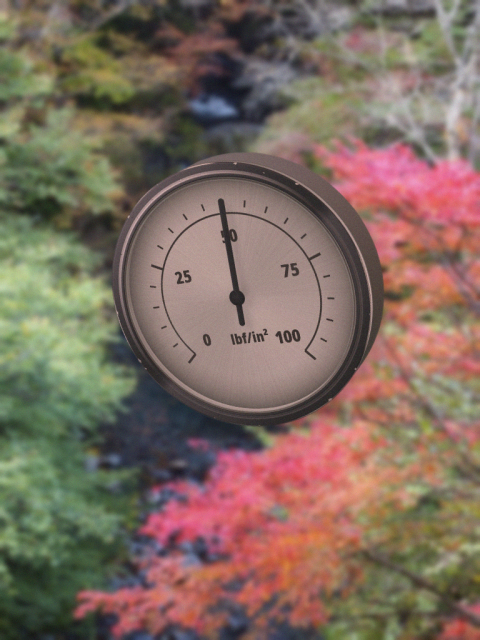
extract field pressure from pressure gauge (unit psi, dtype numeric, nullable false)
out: 50 psi
